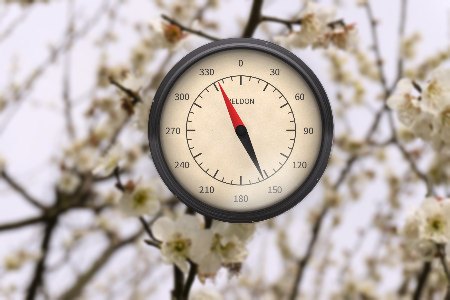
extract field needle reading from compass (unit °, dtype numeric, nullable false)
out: 335 °
